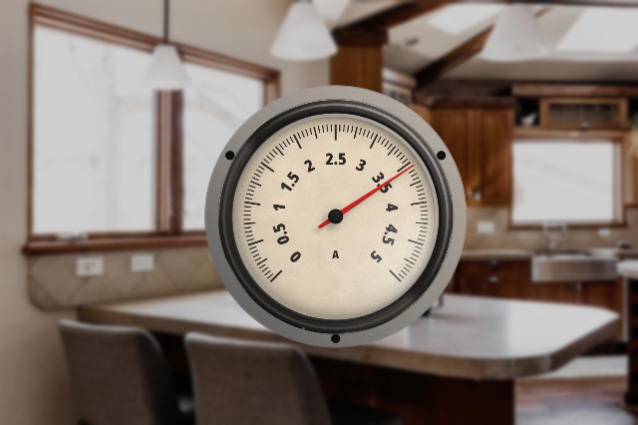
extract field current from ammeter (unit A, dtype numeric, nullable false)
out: 3.55 A
